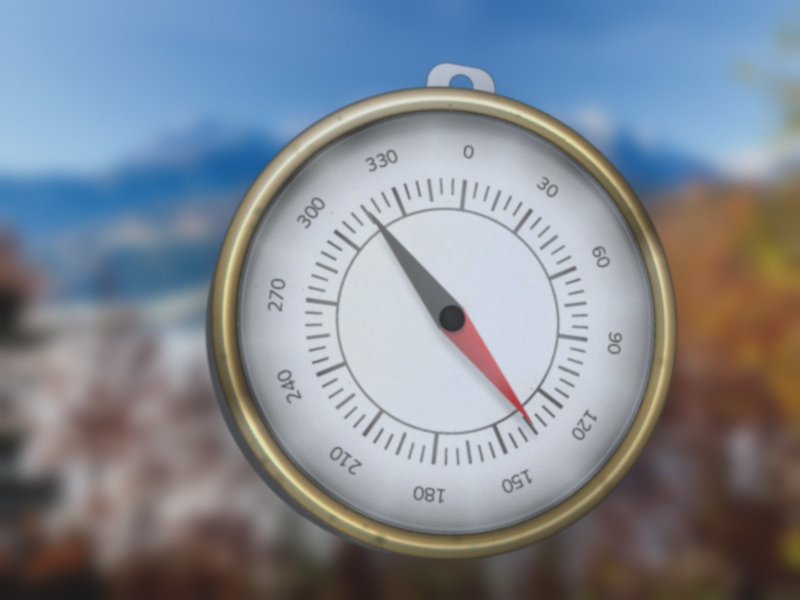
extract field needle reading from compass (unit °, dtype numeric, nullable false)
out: 135 °
